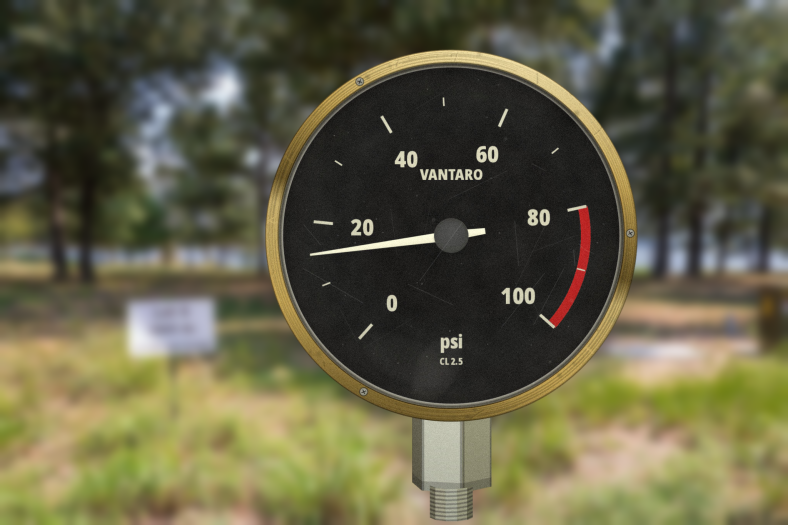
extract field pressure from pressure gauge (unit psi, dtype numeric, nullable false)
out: 15 psi
